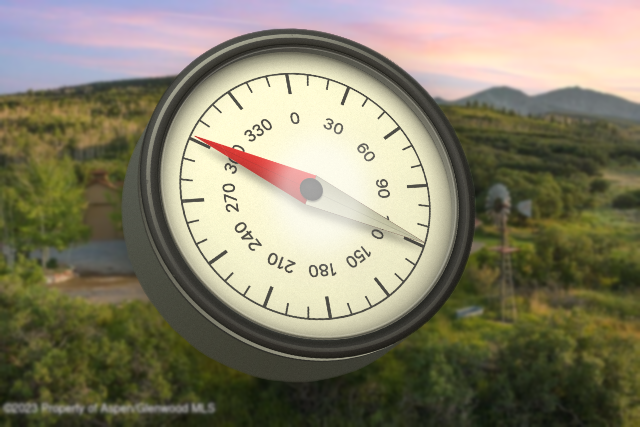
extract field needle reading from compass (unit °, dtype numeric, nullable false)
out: 300 °
